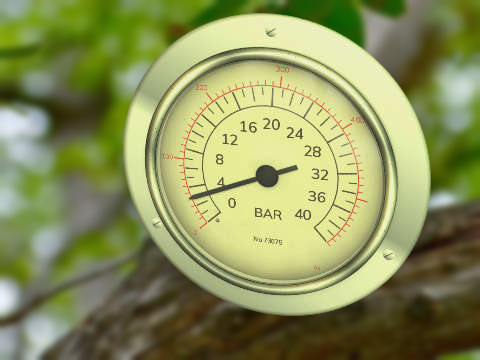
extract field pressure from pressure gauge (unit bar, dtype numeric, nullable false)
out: 3 bar
